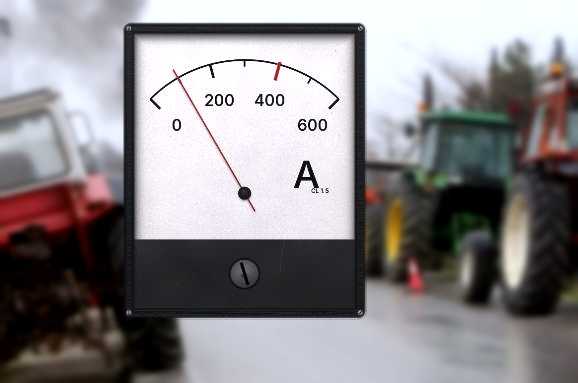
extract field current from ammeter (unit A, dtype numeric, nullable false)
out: 100 A
